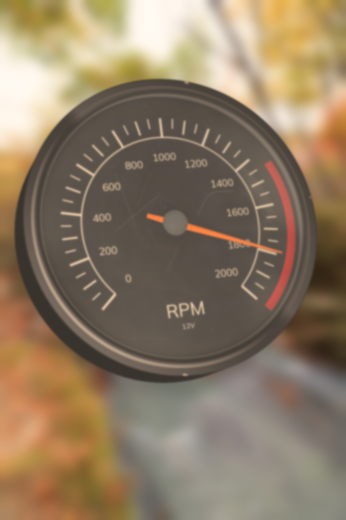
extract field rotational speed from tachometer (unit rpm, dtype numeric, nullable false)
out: 1800 rpm
